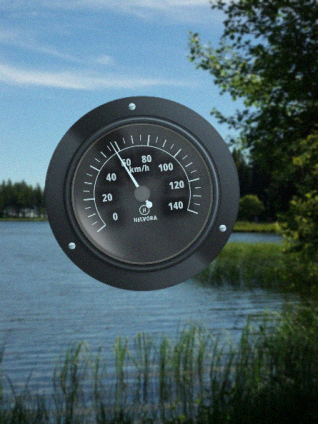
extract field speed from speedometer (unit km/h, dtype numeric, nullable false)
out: 57.5 km/h
